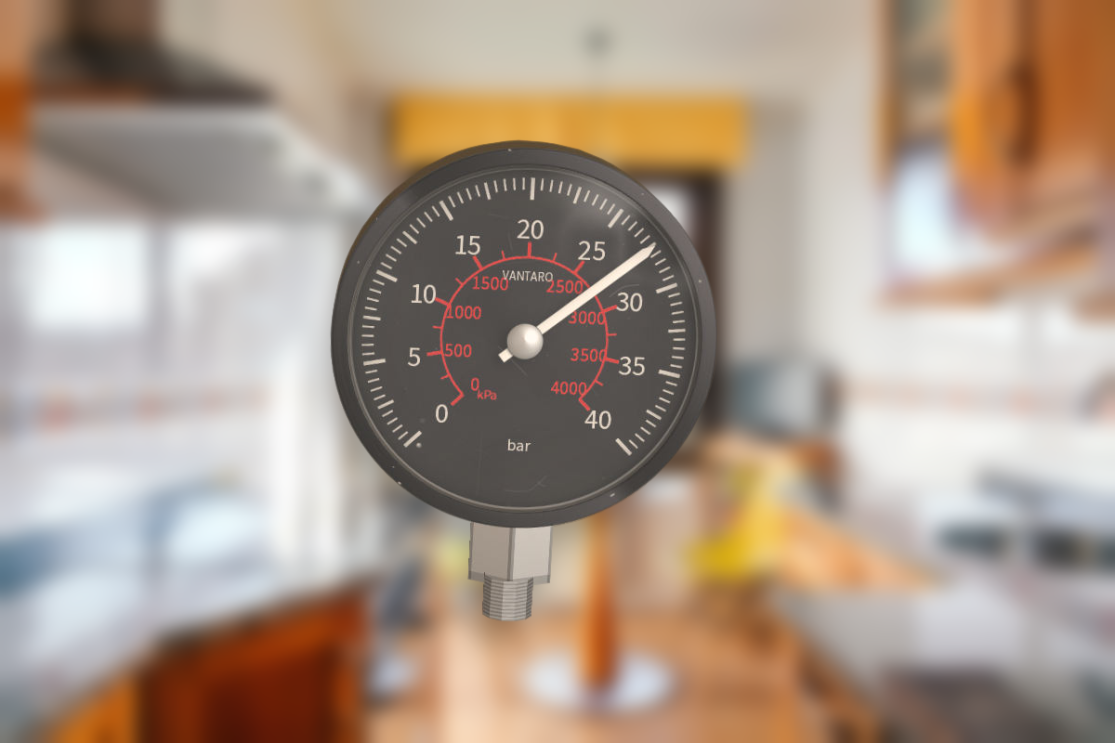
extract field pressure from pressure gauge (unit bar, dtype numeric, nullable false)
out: 27.5 bar
